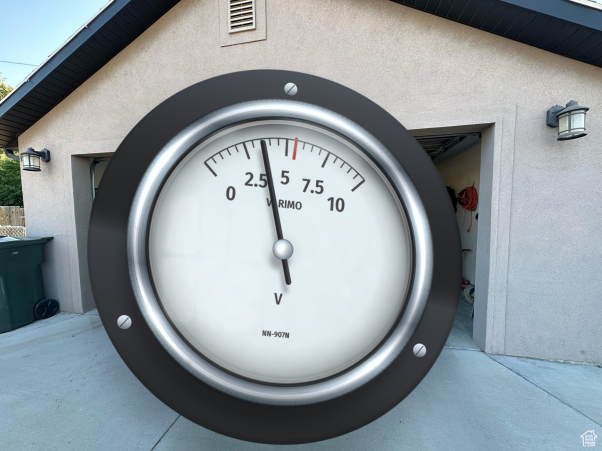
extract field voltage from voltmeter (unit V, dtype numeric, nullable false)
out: 3.5 V
